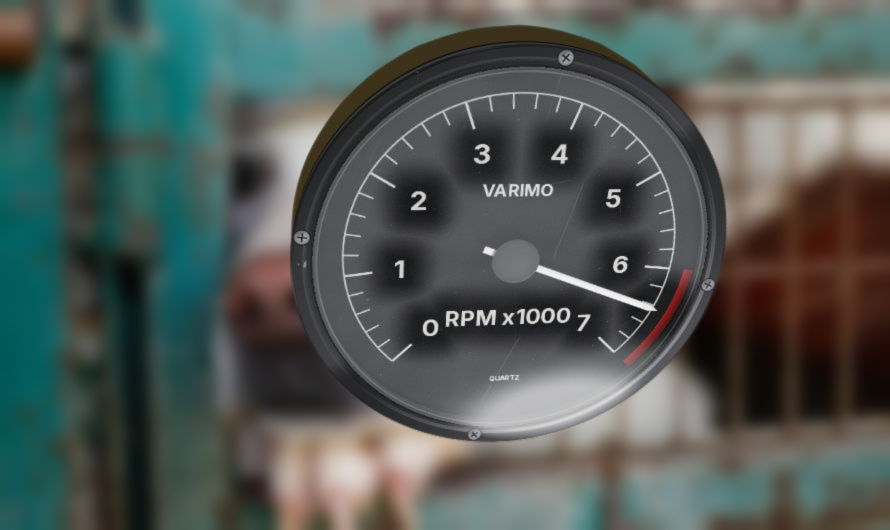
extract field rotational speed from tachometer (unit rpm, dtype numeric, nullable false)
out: 6400 rpm
